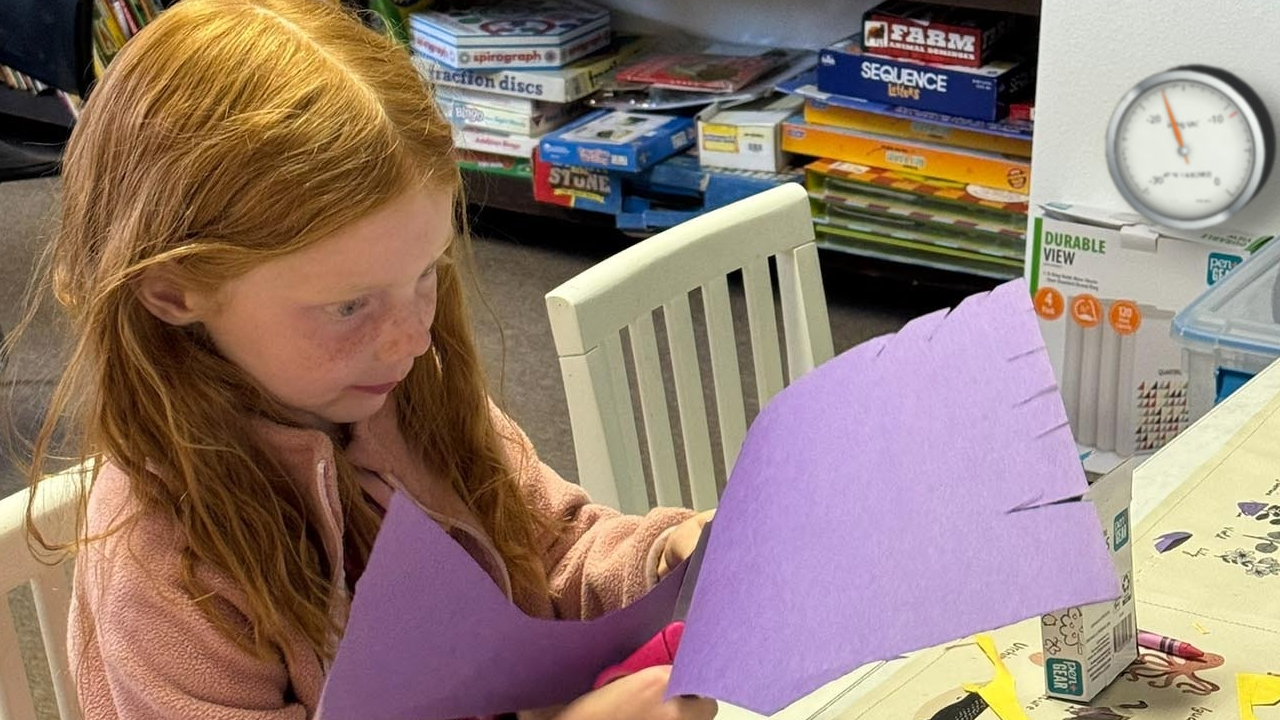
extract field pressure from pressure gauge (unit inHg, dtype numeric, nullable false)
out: -17 inHg
